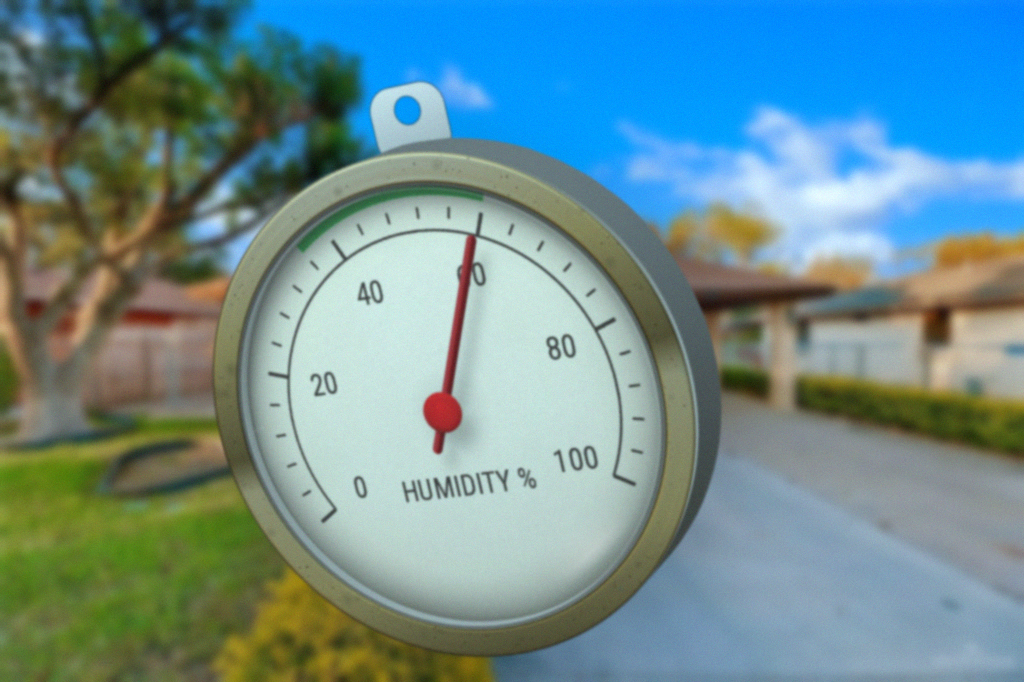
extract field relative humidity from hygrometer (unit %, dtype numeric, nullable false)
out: 60 %
